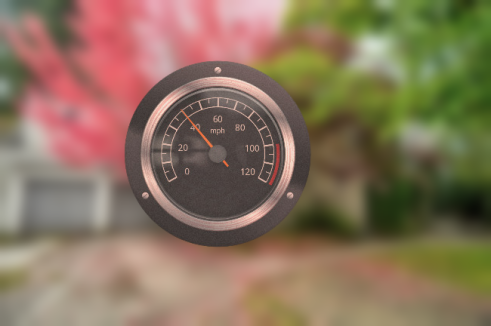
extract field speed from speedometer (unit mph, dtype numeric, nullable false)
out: 40 mph
